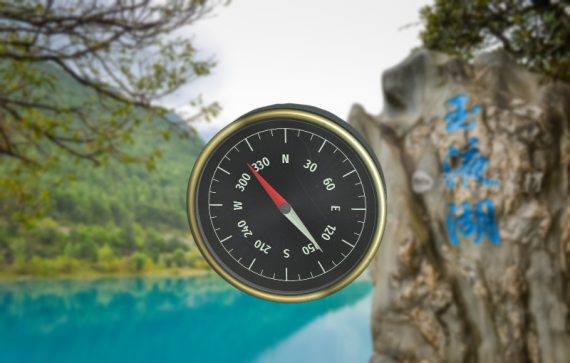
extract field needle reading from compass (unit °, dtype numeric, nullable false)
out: 320 °
